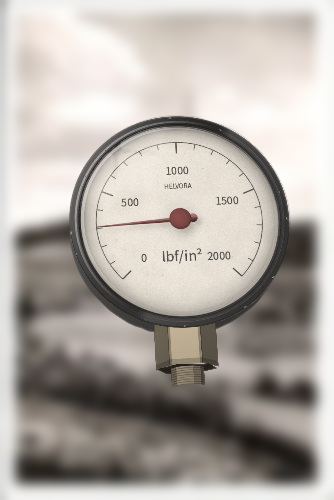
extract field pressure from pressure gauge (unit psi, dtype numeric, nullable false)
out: 300 psi
